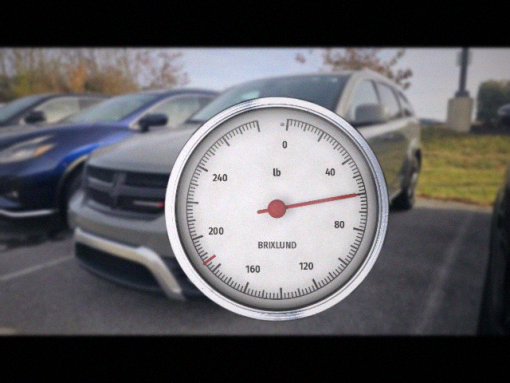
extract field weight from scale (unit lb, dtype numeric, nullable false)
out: 60 lb
